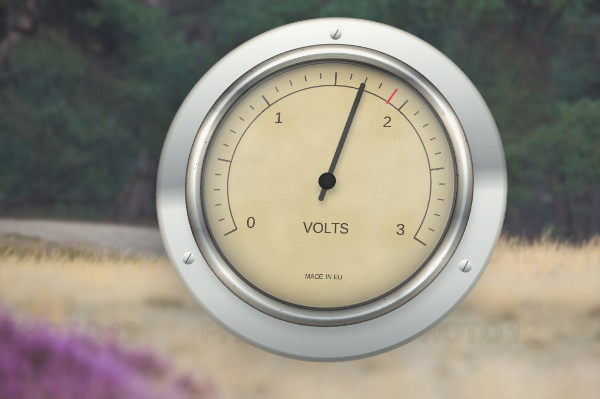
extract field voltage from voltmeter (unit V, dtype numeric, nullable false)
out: 1.7 V
